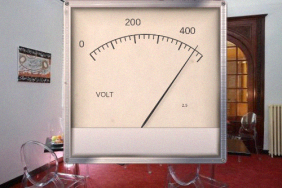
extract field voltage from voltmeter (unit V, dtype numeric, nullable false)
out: 460 V
